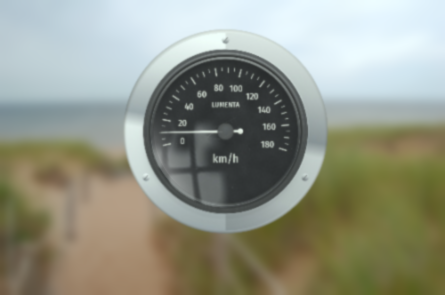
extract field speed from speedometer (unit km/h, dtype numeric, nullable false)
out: 10 km/h
